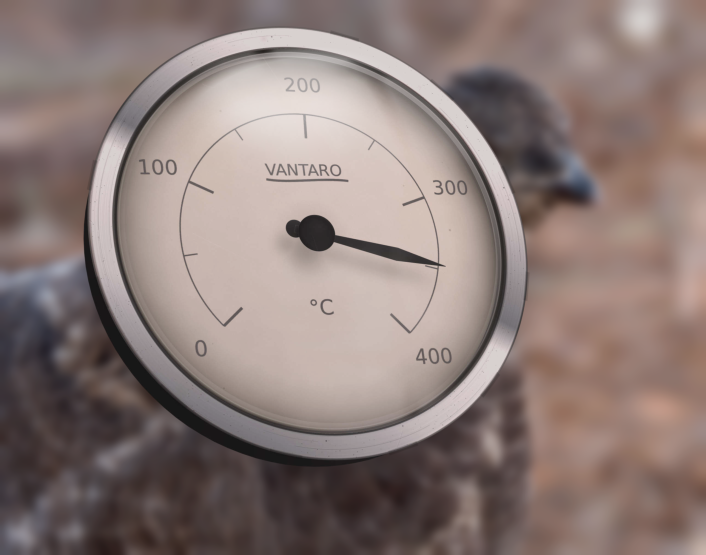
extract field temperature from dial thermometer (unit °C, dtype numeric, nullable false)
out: 350 °C
